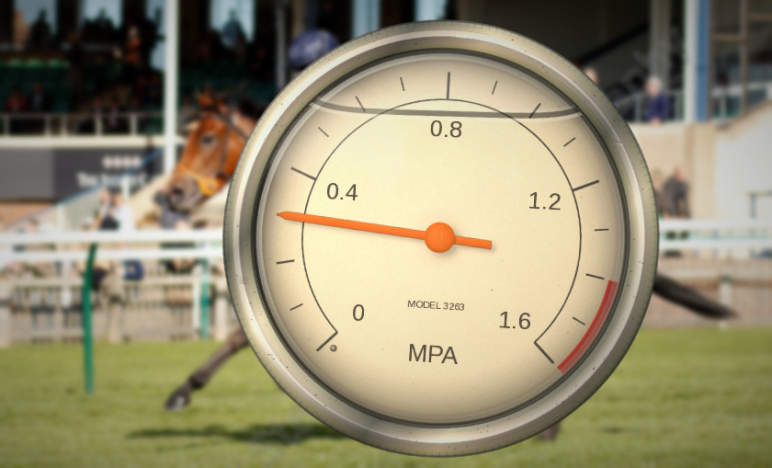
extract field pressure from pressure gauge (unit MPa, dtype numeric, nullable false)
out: 0.3 MPa
